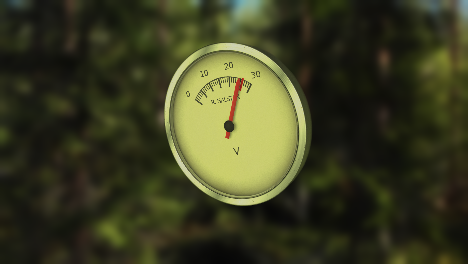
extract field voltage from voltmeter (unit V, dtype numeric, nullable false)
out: 25 V
